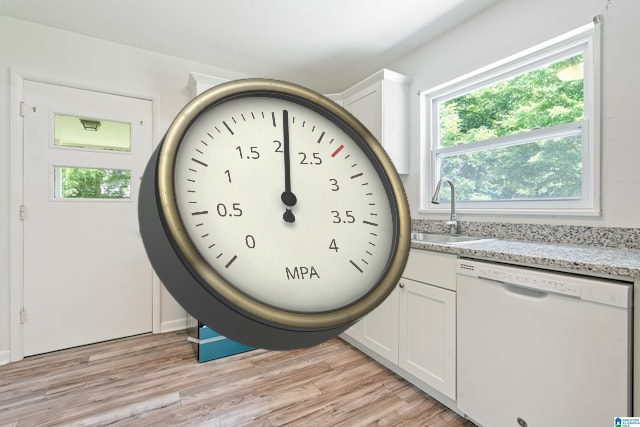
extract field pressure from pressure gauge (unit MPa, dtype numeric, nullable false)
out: 2.1 MPa
